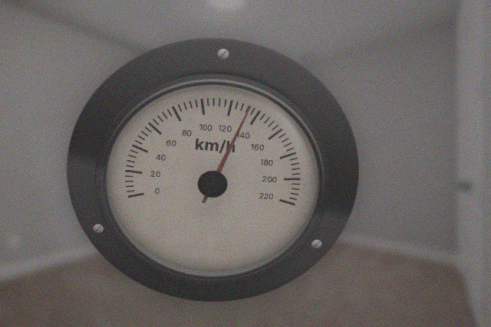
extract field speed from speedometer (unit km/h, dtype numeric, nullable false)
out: 132 km/h
